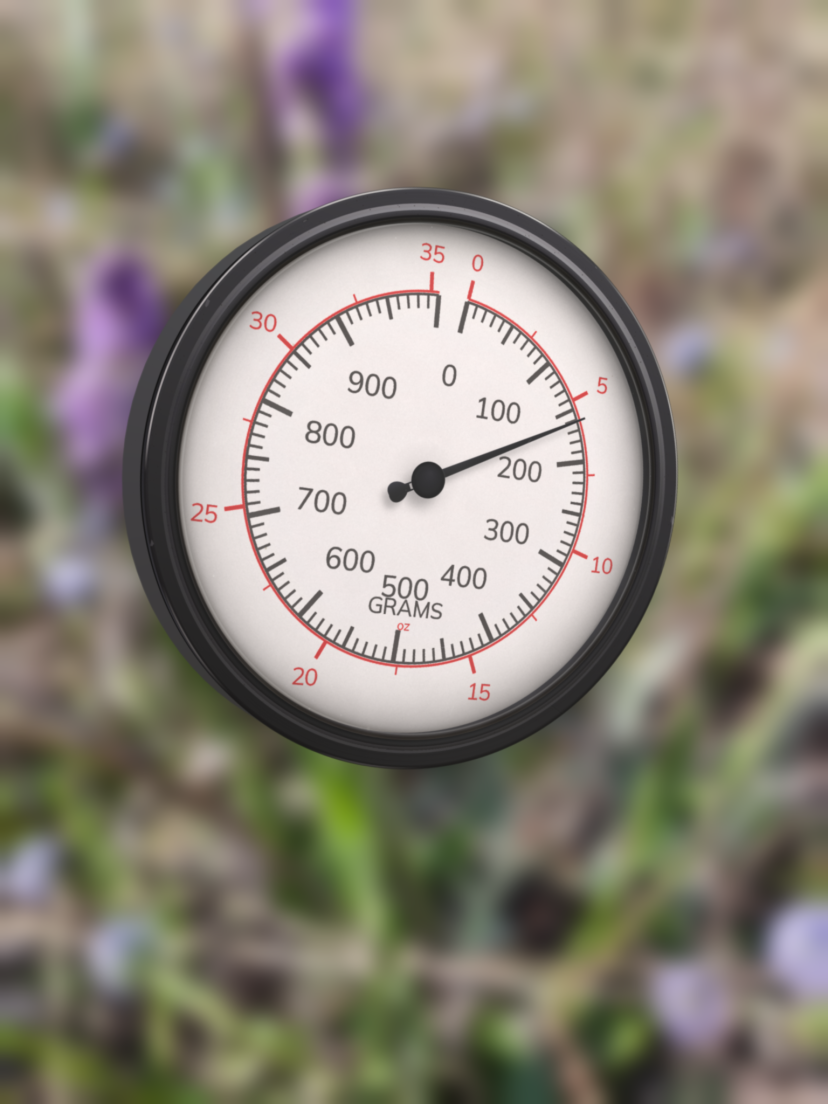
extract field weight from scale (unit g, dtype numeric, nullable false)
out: 160 g
